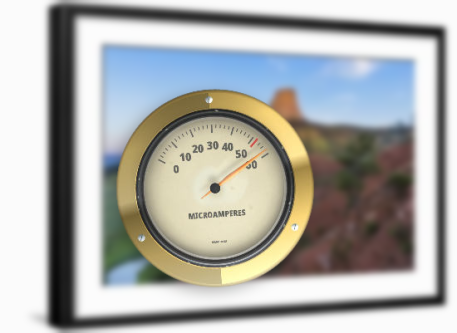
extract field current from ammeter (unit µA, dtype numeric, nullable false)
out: 58 µA
